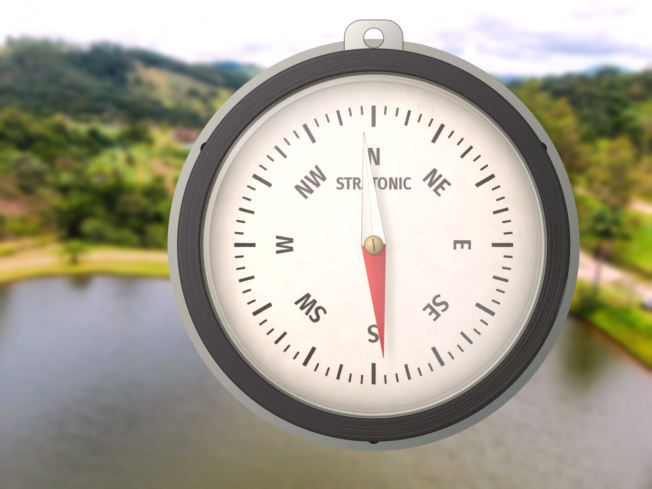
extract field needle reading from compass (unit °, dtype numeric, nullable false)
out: 175 °
